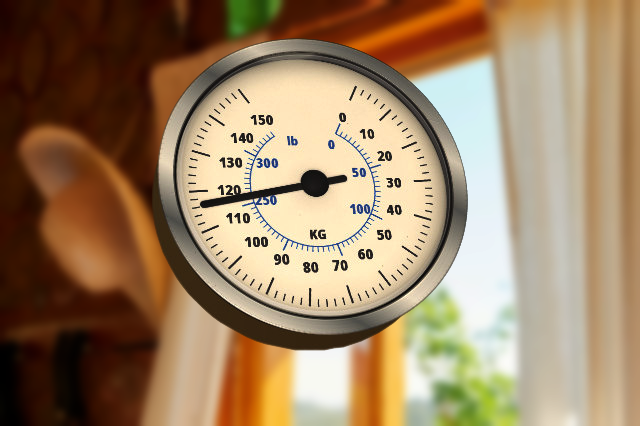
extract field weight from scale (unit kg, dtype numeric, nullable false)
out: 116 kg
